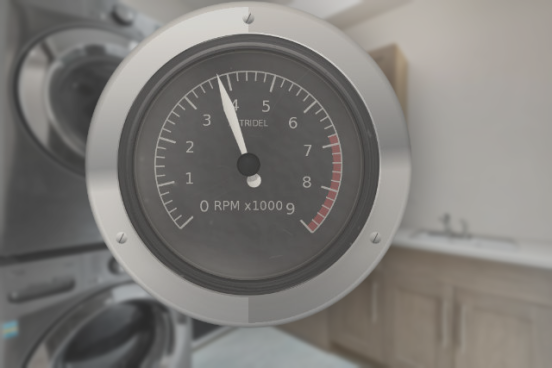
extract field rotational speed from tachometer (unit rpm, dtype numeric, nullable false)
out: 3800 rpm
